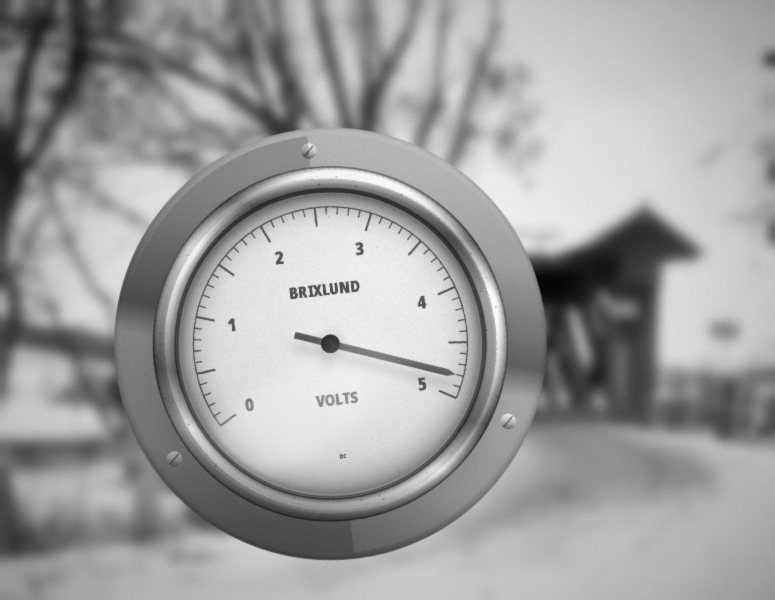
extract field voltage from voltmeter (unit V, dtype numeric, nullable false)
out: 4.8 V
